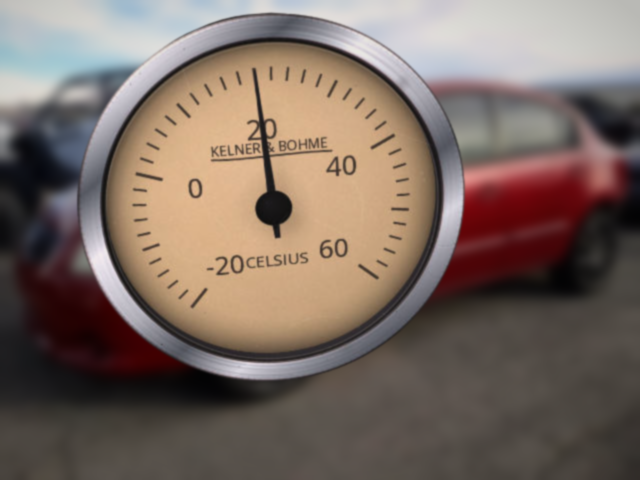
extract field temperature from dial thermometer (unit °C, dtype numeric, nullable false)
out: 20 °C
